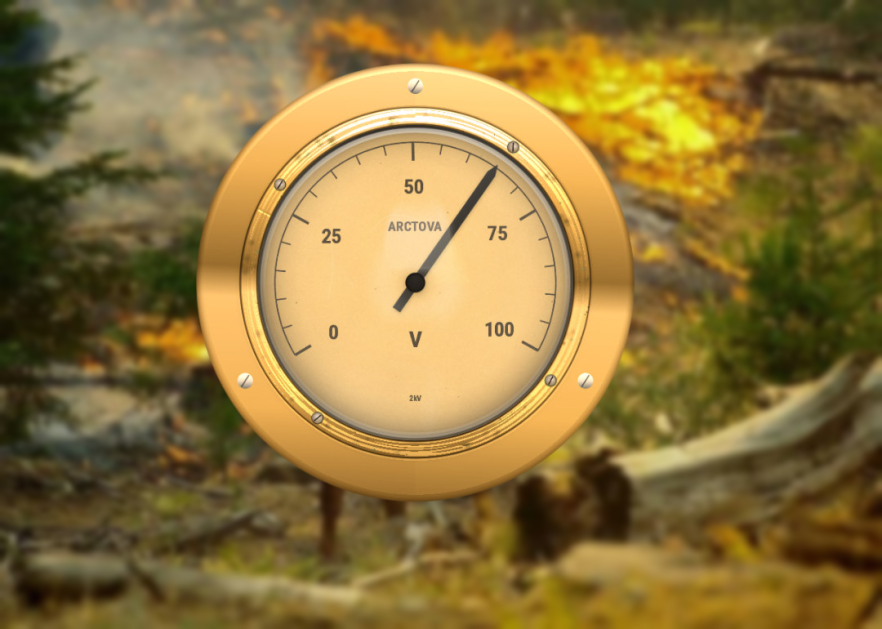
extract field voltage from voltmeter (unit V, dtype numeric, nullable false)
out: 65 V
